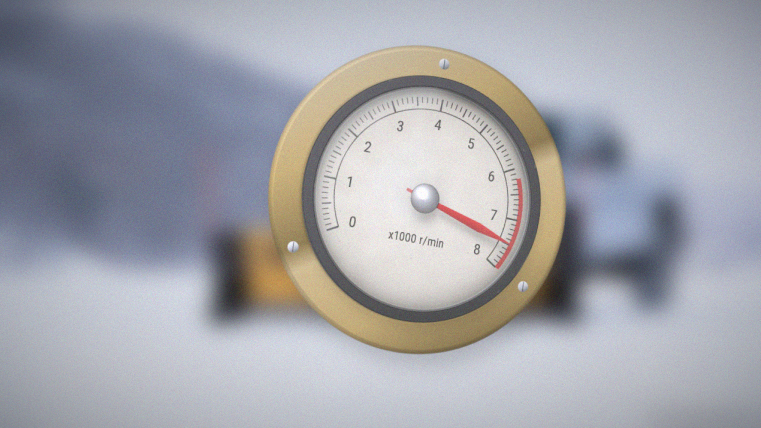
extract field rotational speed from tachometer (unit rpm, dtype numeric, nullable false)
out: 7500 rpm
